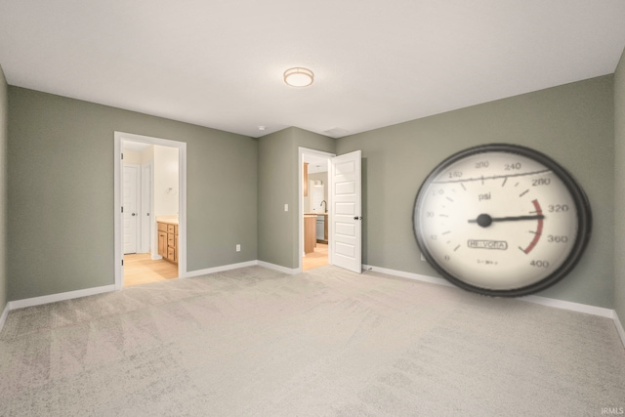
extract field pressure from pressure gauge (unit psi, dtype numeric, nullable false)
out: 330 psi
